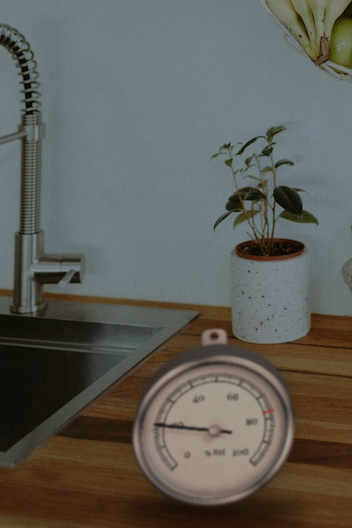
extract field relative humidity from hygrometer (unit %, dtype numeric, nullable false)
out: 20 %
